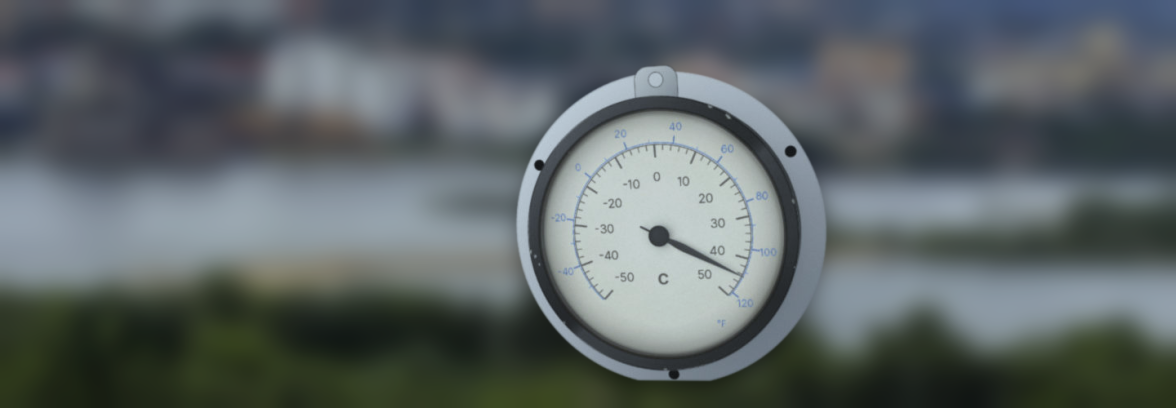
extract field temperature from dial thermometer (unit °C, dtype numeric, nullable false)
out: 44 °C
